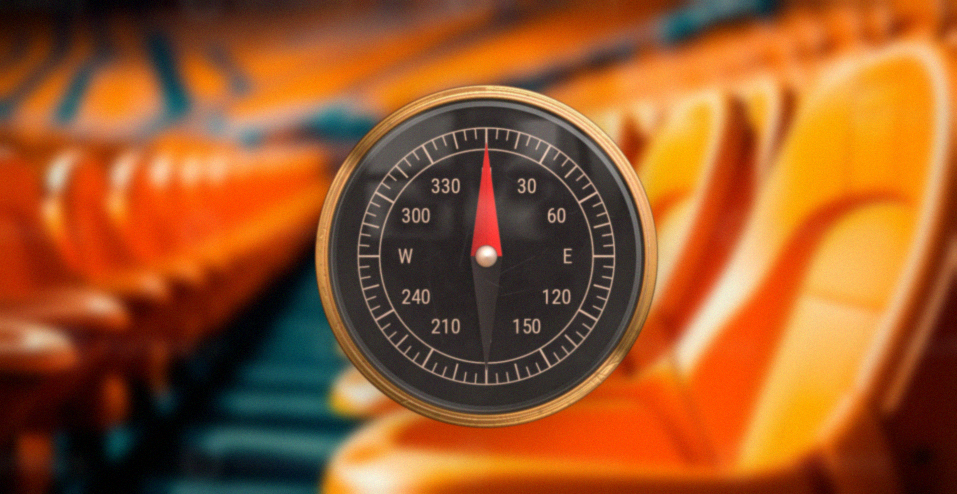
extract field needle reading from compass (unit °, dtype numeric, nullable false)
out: 0 °
